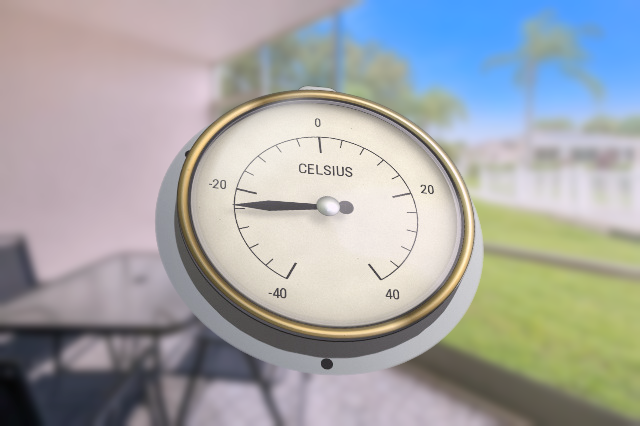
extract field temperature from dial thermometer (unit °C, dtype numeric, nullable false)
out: -24 °C
